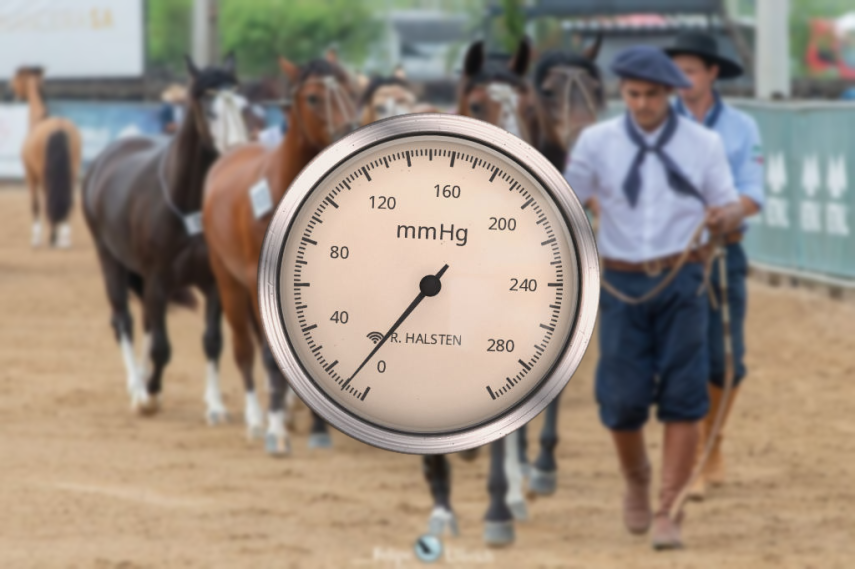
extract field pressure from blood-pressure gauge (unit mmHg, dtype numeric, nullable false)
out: 10 mmHg
